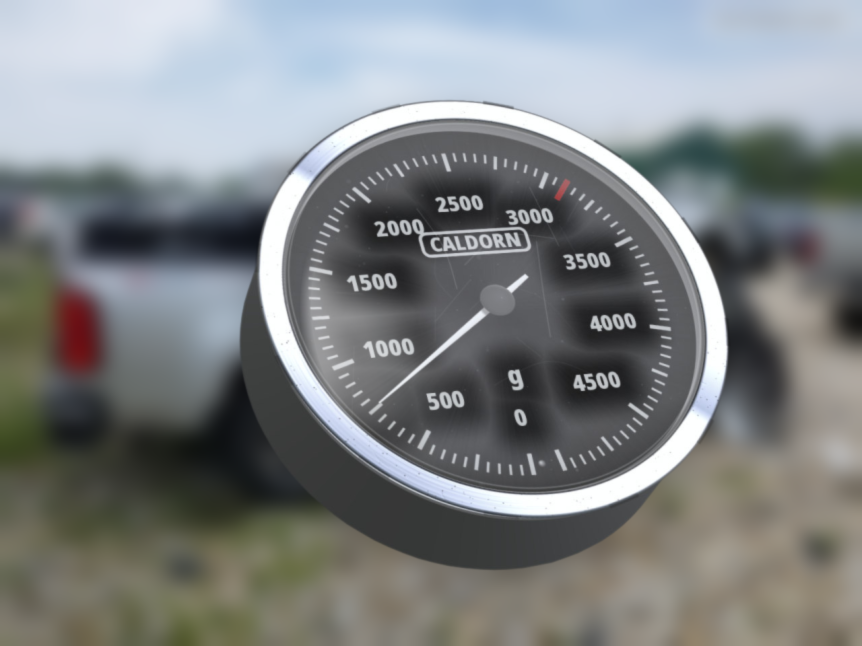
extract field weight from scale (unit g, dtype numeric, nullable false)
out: 750 g
